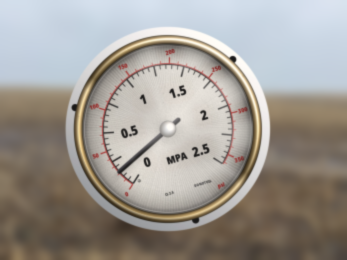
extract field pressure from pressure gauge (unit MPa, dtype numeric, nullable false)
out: 0.15 MPa
